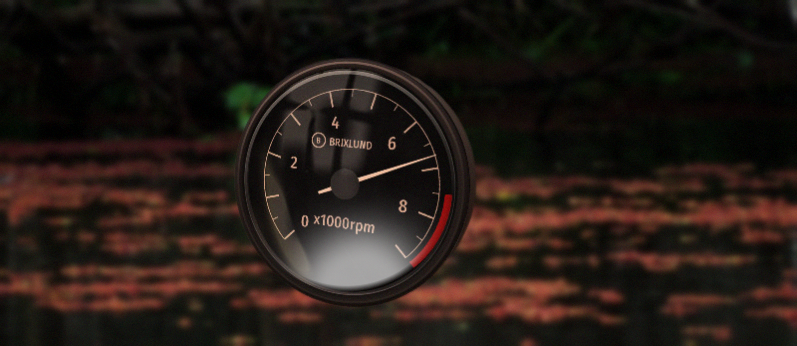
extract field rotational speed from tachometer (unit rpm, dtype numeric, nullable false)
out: 6750 rpm
